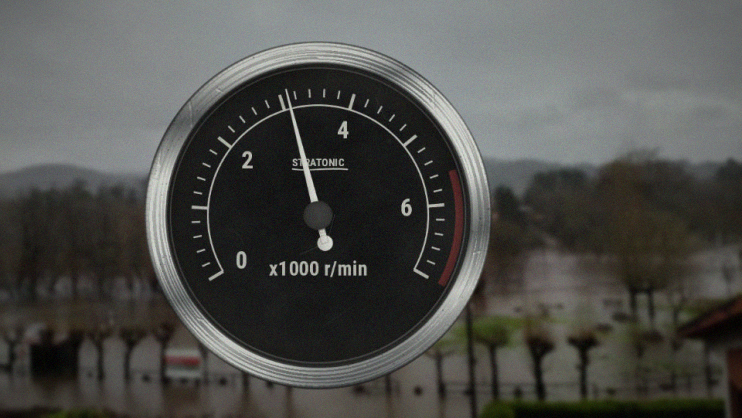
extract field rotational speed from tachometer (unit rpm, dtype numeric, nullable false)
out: 3100 rpm
